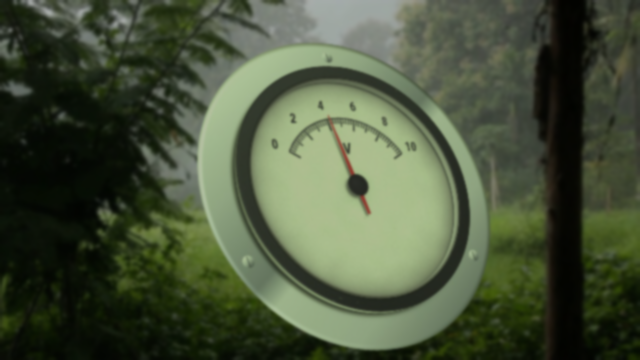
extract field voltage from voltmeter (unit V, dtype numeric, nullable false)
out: 4 V
